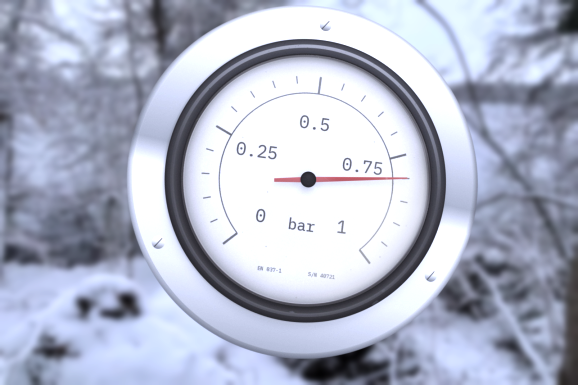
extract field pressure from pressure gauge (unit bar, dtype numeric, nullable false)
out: 0.8 bar
